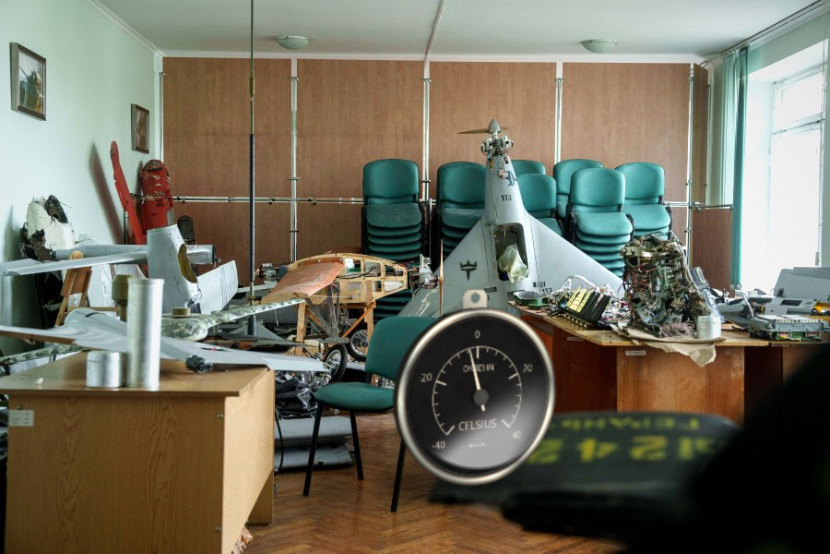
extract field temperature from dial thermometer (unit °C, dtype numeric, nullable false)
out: -4 °C
